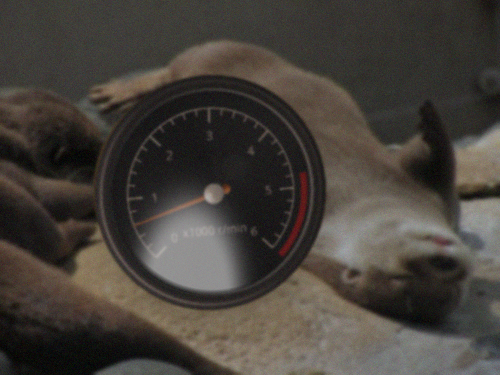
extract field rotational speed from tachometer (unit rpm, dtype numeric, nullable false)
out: 600 rpm
